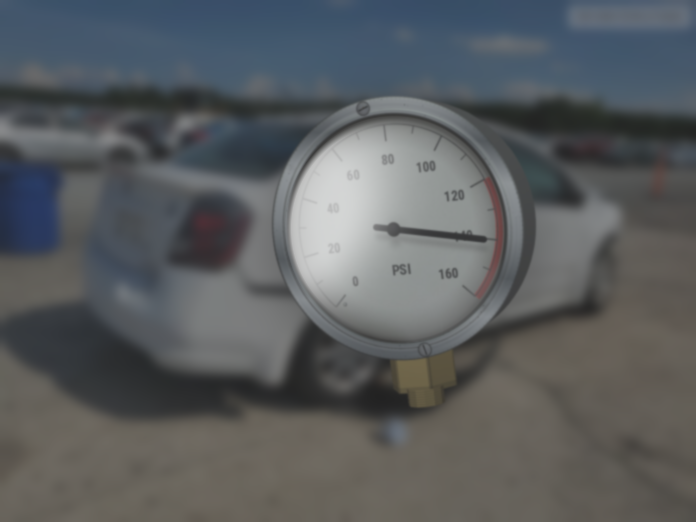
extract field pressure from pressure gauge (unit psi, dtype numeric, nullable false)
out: 140 psi
